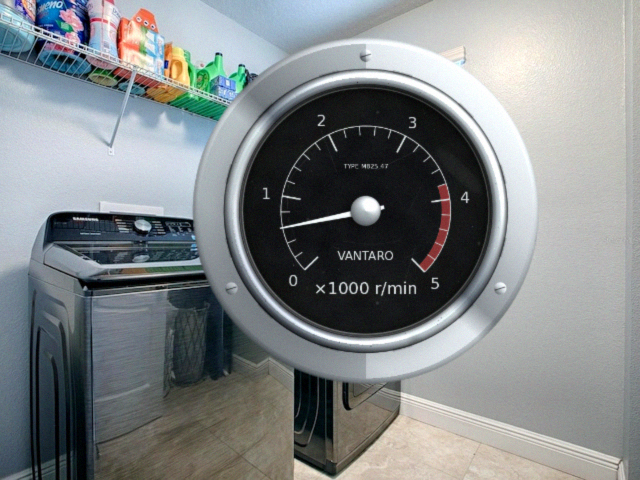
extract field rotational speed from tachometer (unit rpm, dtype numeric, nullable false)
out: 600 rpm
